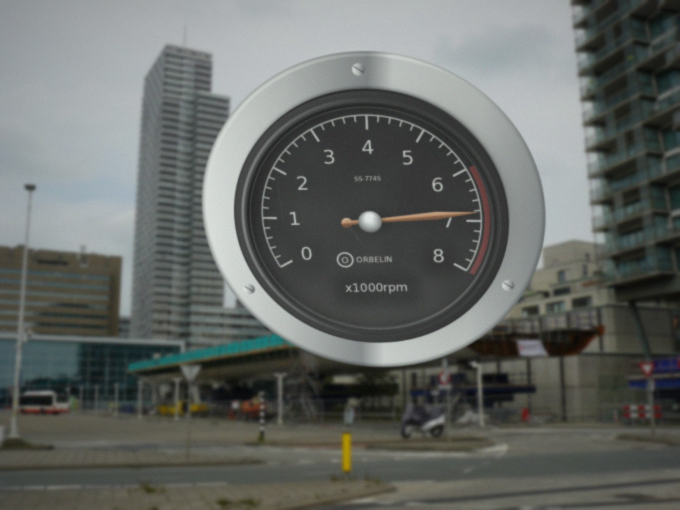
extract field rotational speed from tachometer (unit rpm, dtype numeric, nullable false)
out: 6800 rpm
